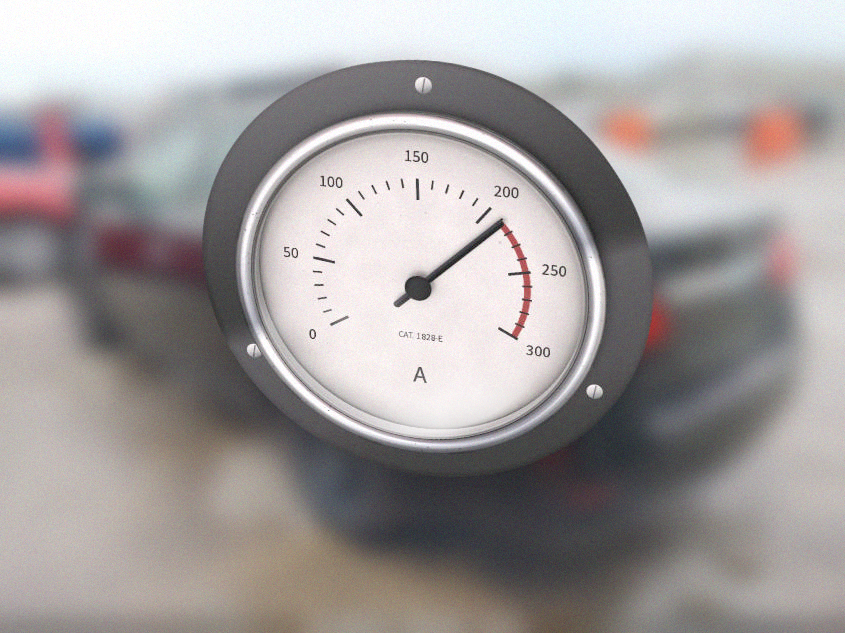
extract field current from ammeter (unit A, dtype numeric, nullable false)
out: 210 A
